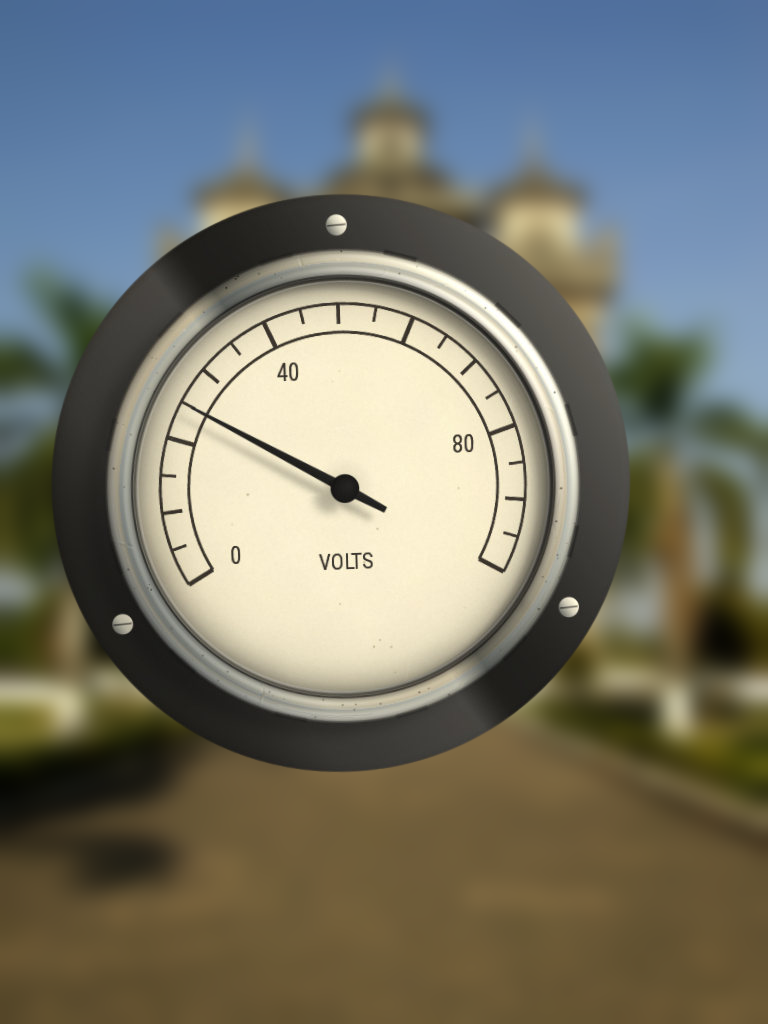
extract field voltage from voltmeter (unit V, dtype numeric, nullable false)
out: 25 V
